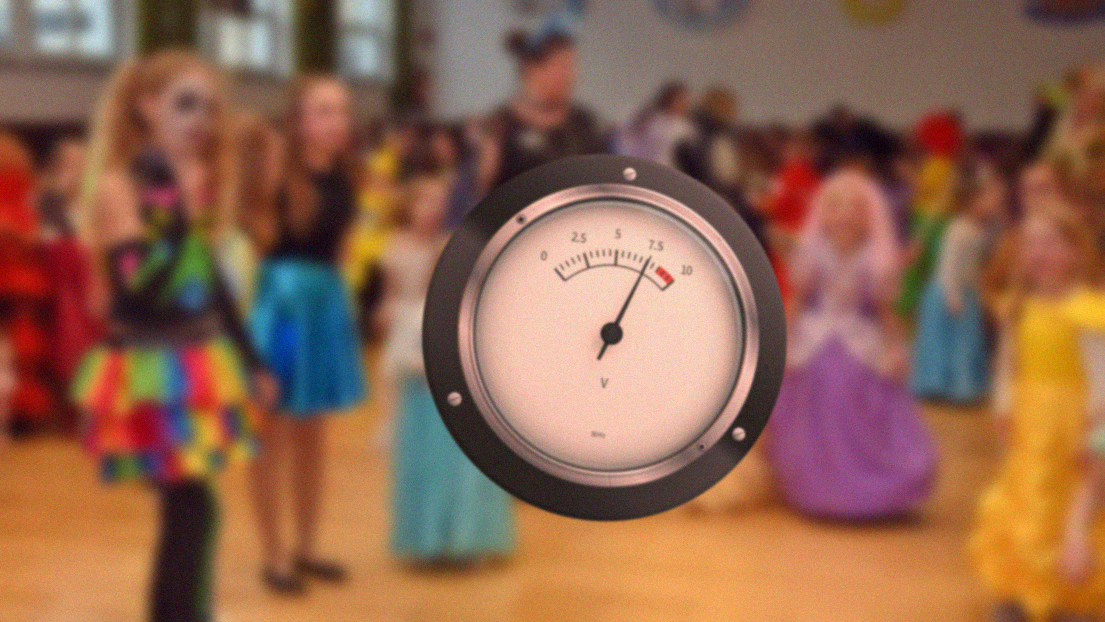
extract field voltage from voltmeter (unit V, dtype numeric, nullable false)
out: 7.5 V
